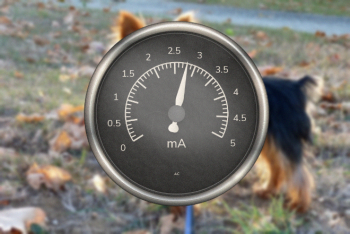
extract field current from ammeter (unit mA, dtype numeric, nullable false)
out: 2.8 mA
